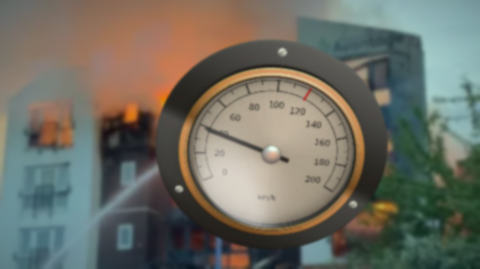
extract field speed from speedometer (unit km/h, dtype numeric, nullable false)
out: 40 km/h
